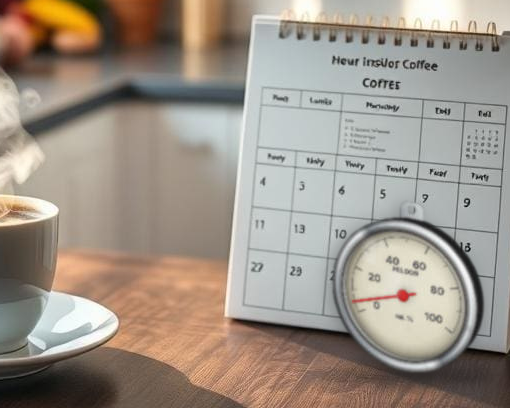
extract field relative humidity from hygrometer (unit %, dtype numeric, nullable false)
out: 5 %
